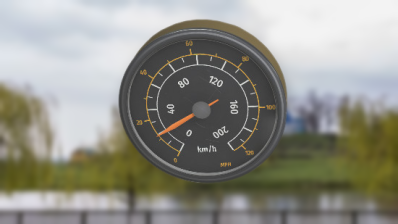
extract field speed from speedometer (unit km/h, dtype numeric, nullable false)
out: 20 km/h
